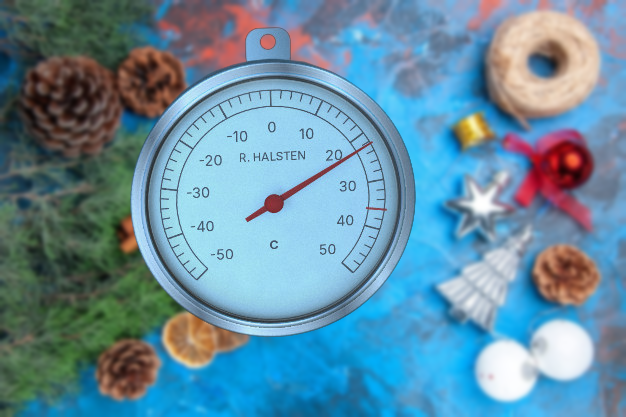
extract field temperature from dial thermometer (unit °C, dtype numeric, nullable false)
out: 22 °C
